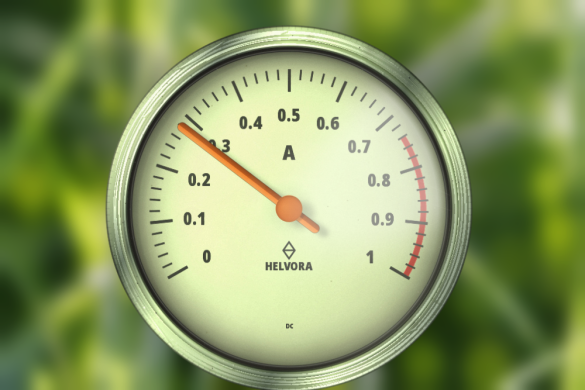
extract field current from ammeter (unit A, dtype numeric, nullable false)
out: 0.28 A
